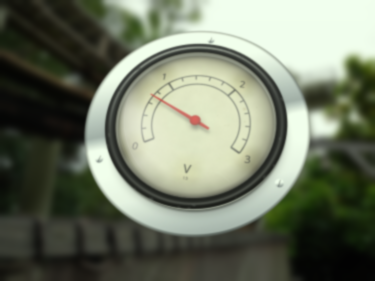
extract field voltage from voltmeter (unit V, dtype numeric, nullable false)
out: 0.7 V
